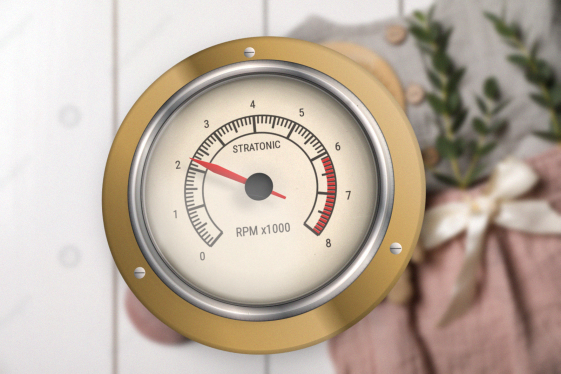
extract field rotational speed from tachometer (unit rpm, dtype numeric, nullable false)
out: 2200 rpm
